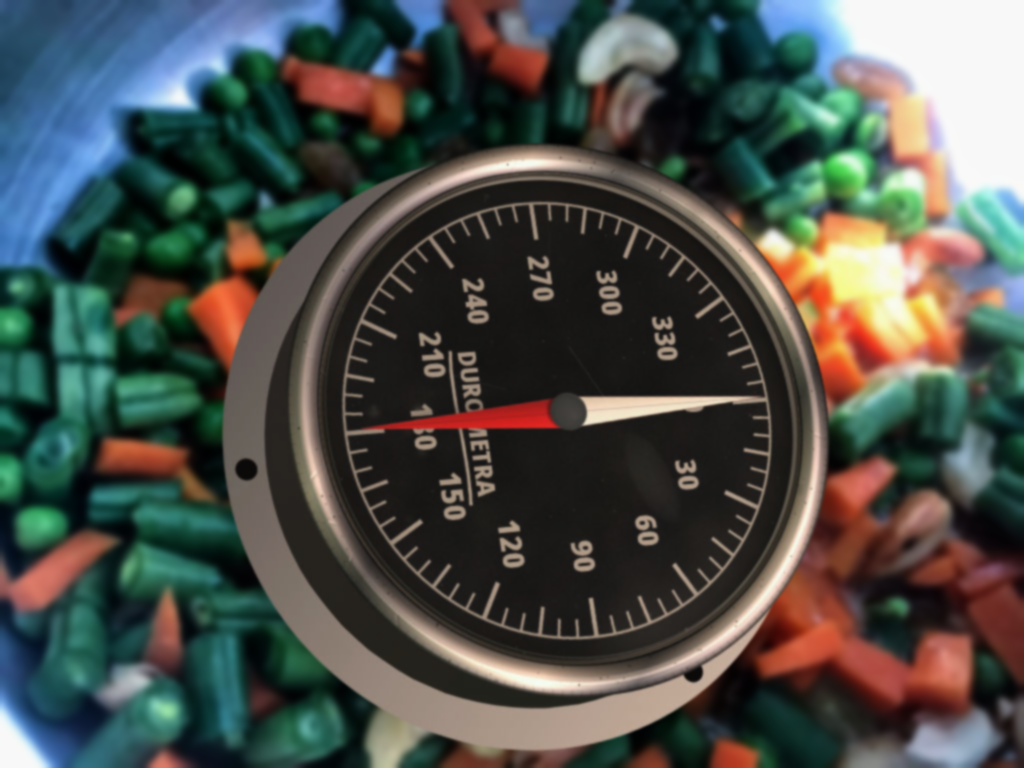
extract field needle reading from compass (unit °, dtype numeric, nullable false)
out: 180 °
